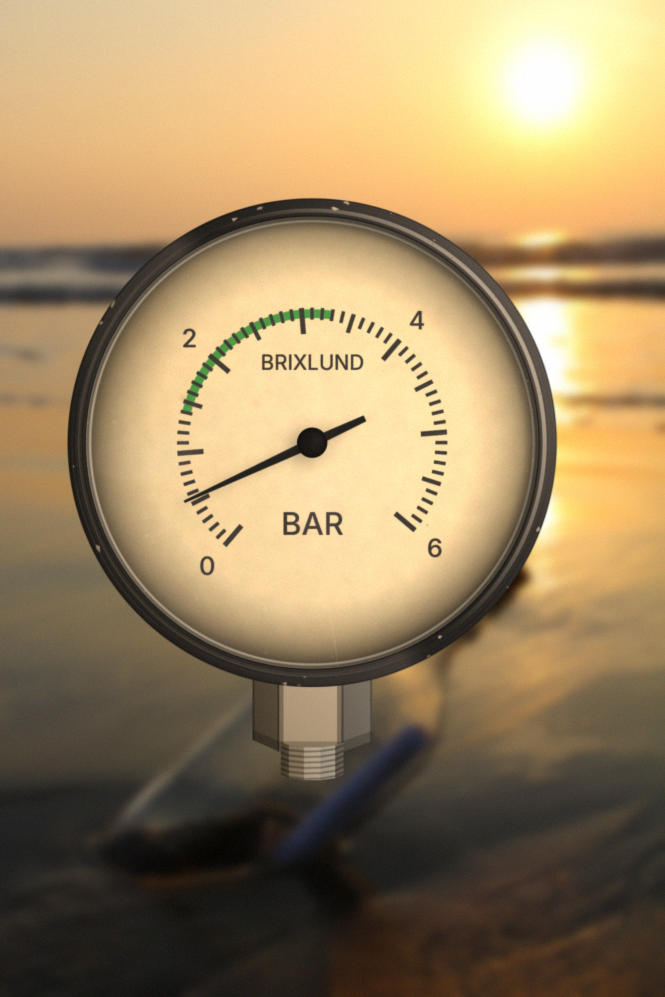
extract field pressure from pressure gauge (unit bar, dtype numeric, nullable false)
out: 0.55 bar
